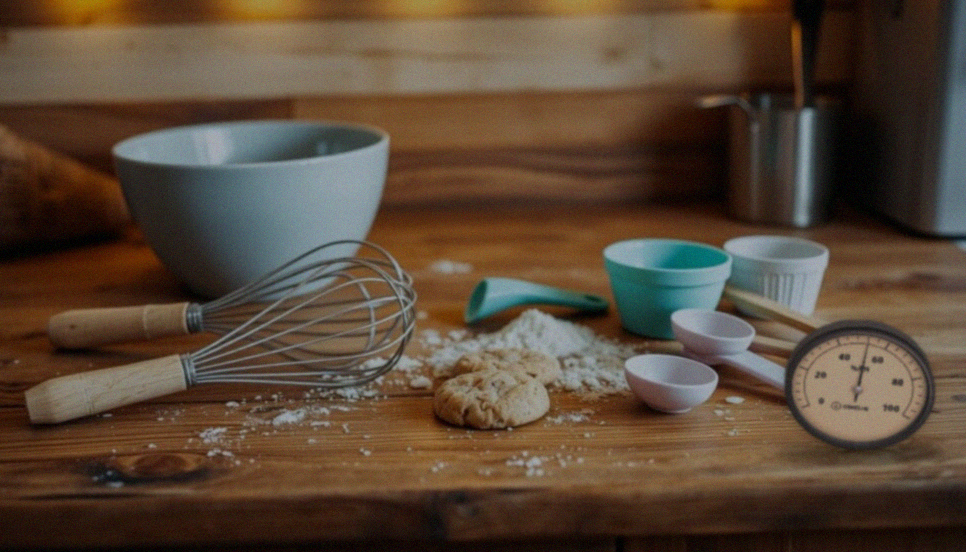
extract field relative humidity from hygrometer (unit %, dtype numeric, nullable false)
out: 52 %
